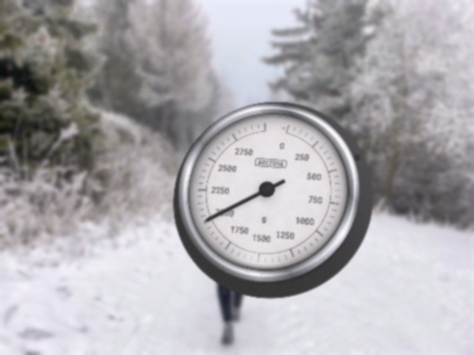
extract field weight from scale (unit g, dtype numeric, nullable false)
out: 2000 g
